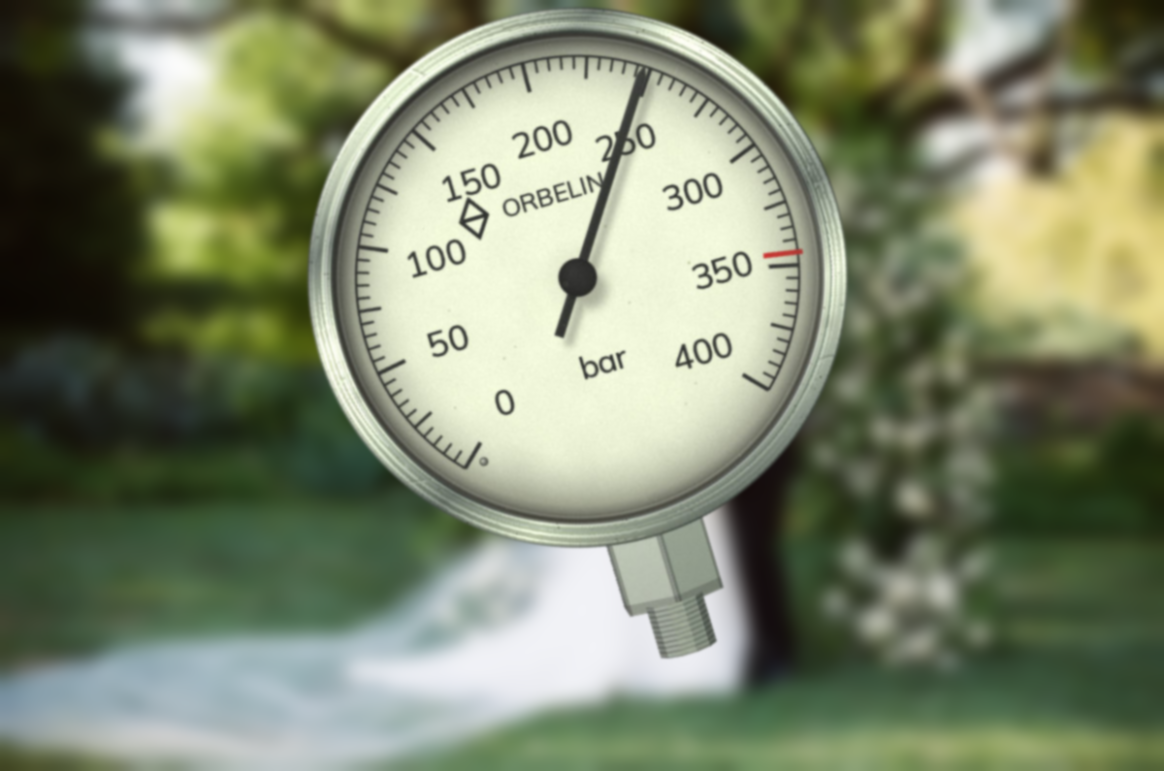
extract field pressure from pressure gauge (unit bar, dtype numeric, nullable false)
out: 247.5 bar
